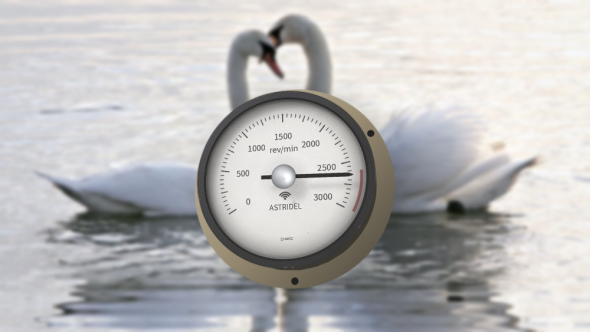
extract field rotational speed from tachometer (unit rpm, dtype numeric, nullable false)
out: 2650 rpm
